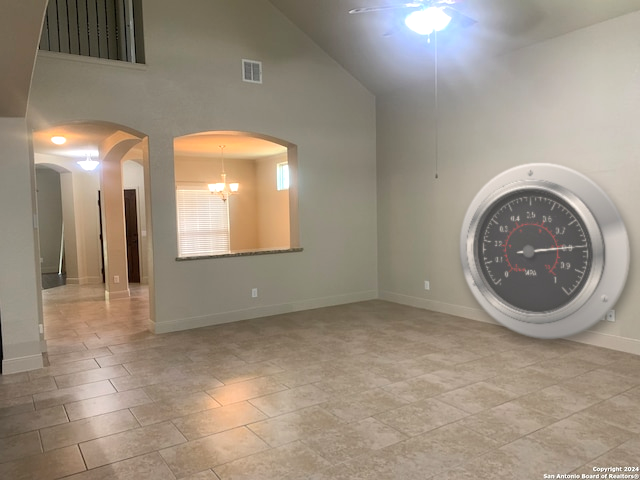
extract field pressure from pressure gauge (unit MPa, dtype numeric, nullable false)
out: 0.8 MPa
